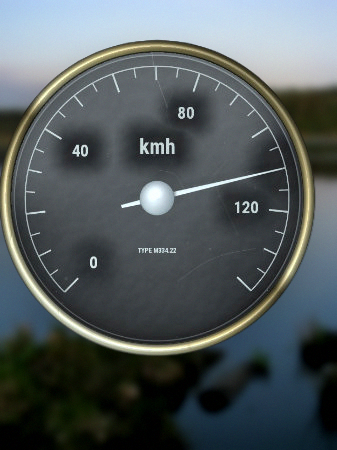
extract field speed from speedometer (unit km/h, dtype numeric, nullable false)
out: 110 km/h
